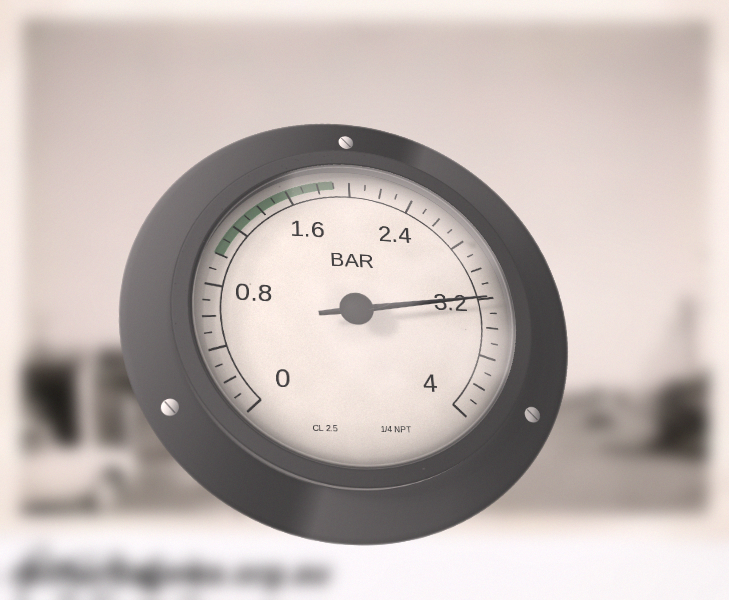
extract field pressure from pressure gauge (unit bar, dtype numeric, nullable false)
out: 3.2 bar
